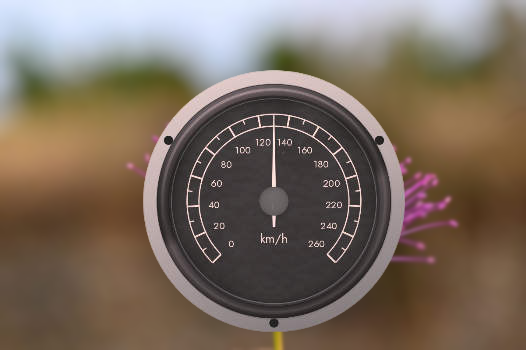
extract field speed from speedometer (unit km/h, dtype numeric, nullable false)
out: 130 km/h
